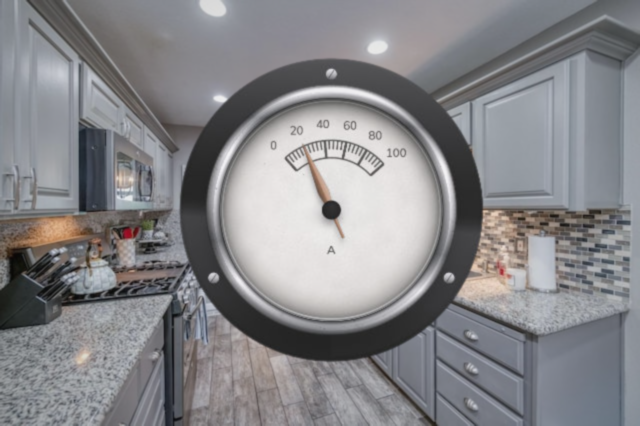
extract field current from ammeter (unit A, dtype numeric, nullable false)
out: 20 A
